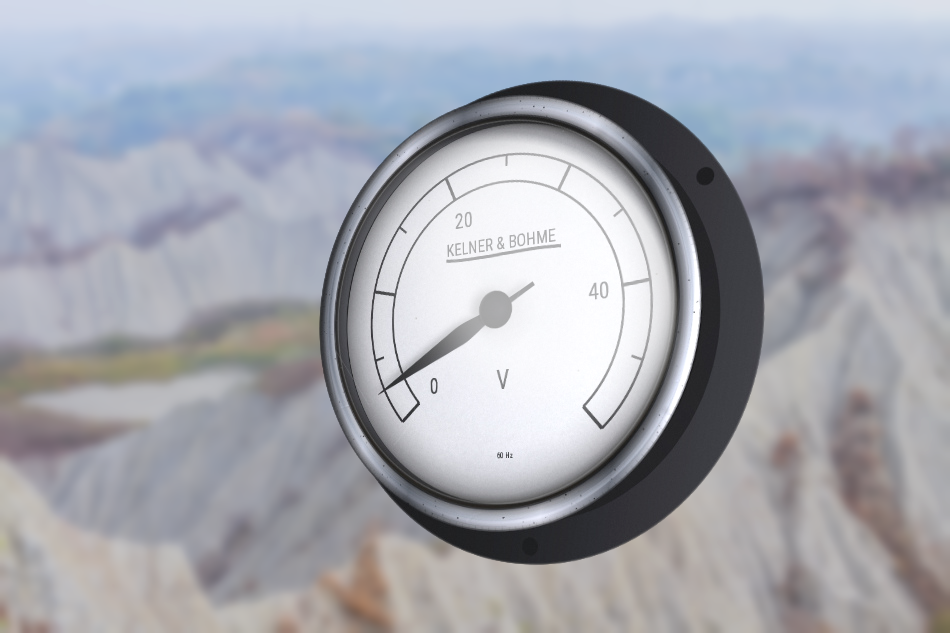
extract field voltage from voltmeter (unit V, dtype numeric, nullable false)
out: 2.5 V
